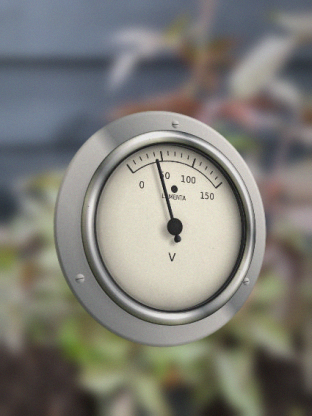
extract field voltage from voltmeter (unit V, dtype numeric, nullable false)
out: 40 V
